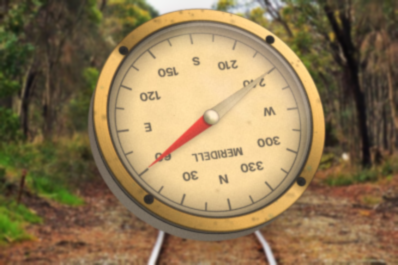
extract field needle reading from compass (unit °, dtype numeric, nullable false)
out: 60 °
